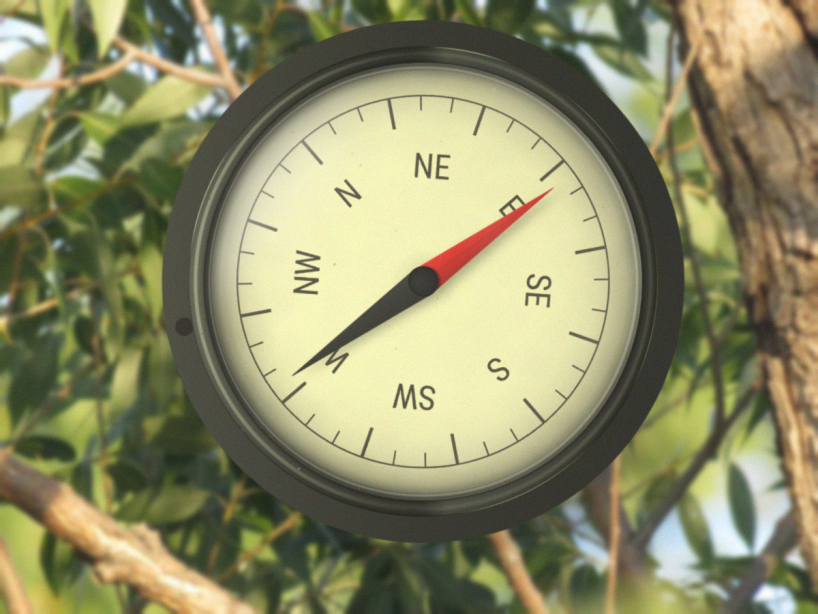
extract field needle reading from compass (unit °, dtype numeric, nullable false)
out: 95 °
